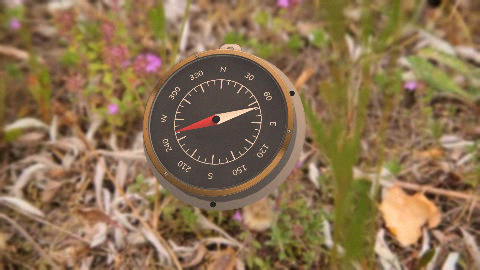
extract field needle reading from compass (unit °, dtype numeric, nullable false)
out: 250 °
